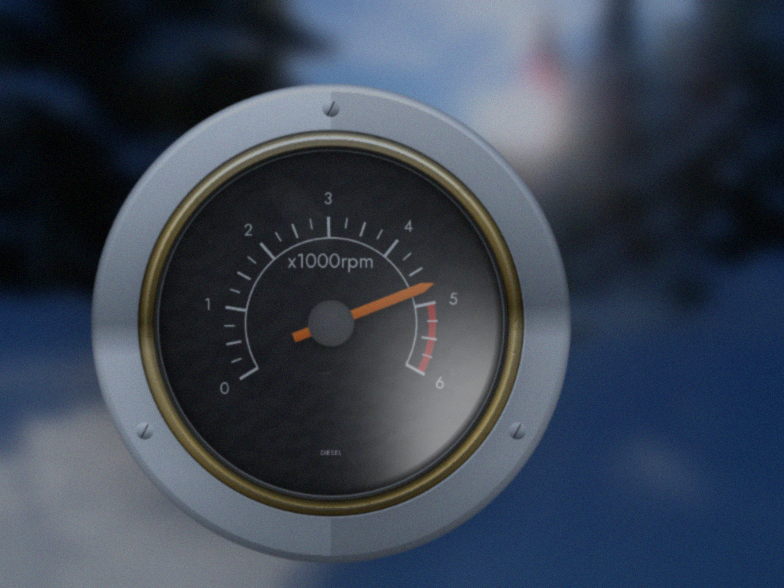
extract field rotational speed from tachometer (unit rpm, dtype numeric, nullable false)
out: 4750 rpm
